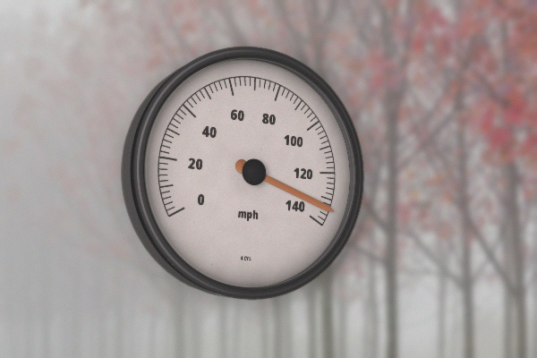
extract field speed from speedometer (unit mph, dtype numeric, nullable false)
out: 134 mph
